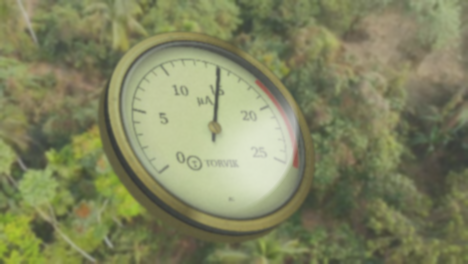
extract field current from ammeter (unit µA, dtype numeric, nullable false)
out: 15 µA
